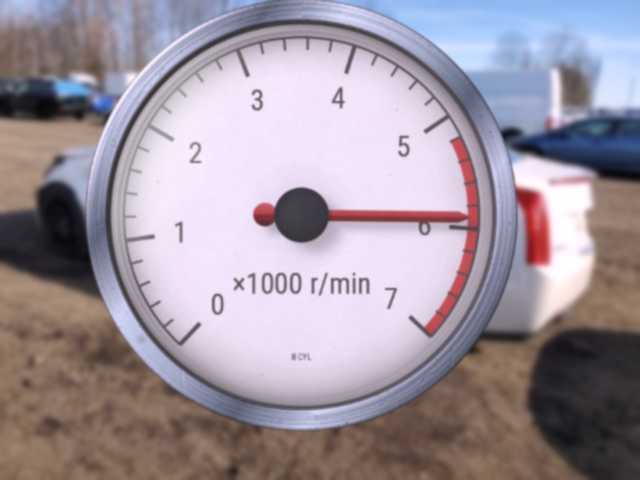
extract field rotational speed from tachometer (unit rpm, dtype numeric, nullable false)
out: 5900 rpm
